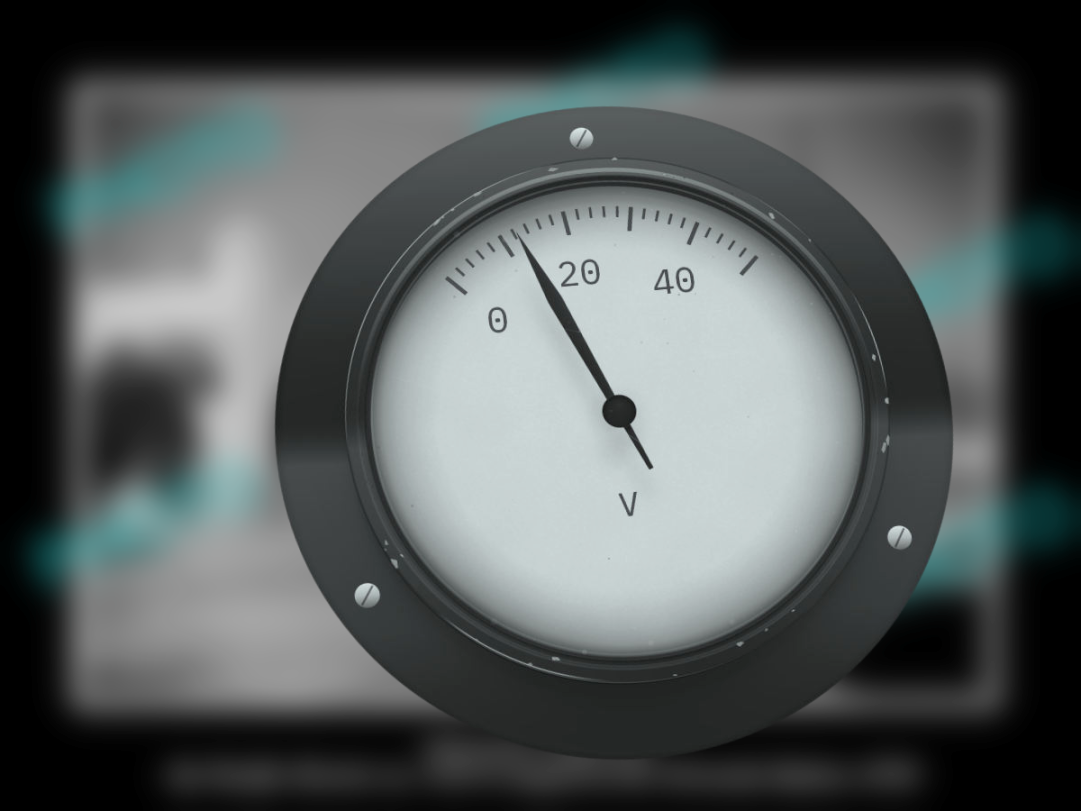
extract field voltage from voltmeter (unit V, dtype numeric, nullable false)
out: 12 V
